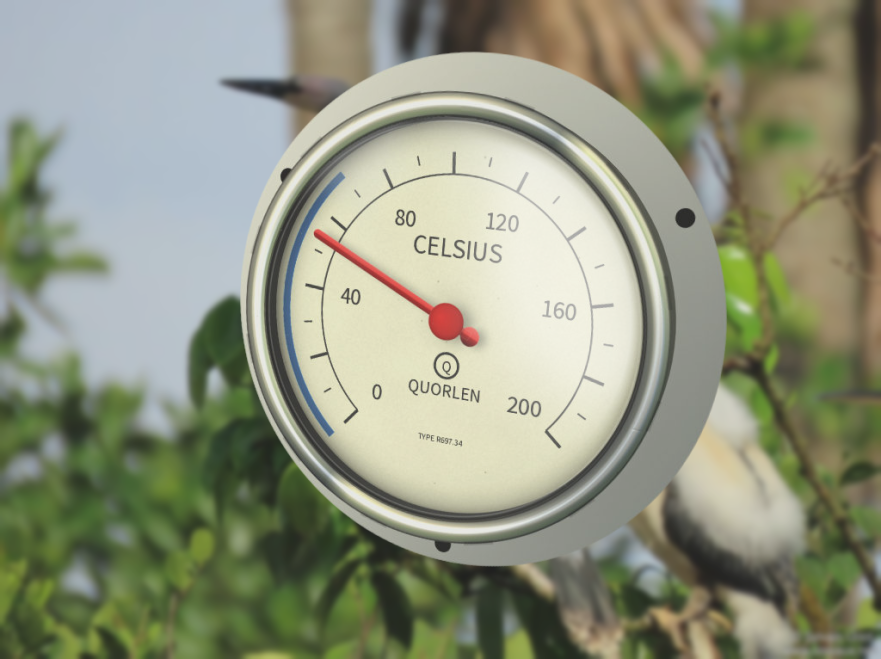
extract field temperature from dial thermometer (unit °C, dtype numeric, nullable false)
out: 55 °C
